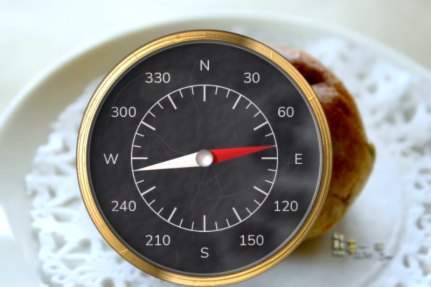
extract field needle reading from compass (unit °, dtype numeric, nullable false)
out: 80 °
